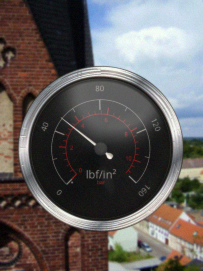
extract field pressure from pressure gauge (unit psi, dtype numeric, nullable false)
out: 50 psi
